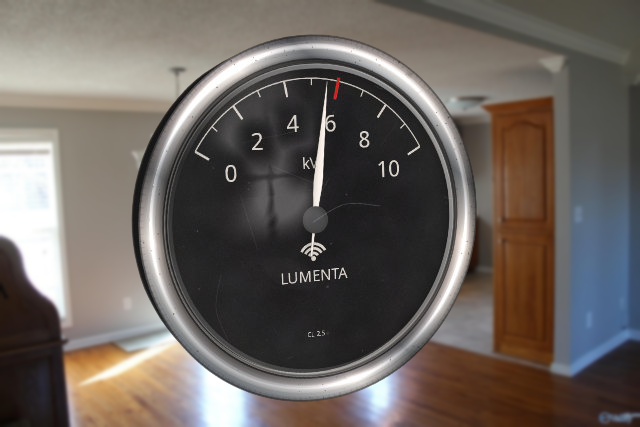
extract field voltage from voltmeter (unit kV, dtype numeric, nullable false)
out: 5.5 kV
